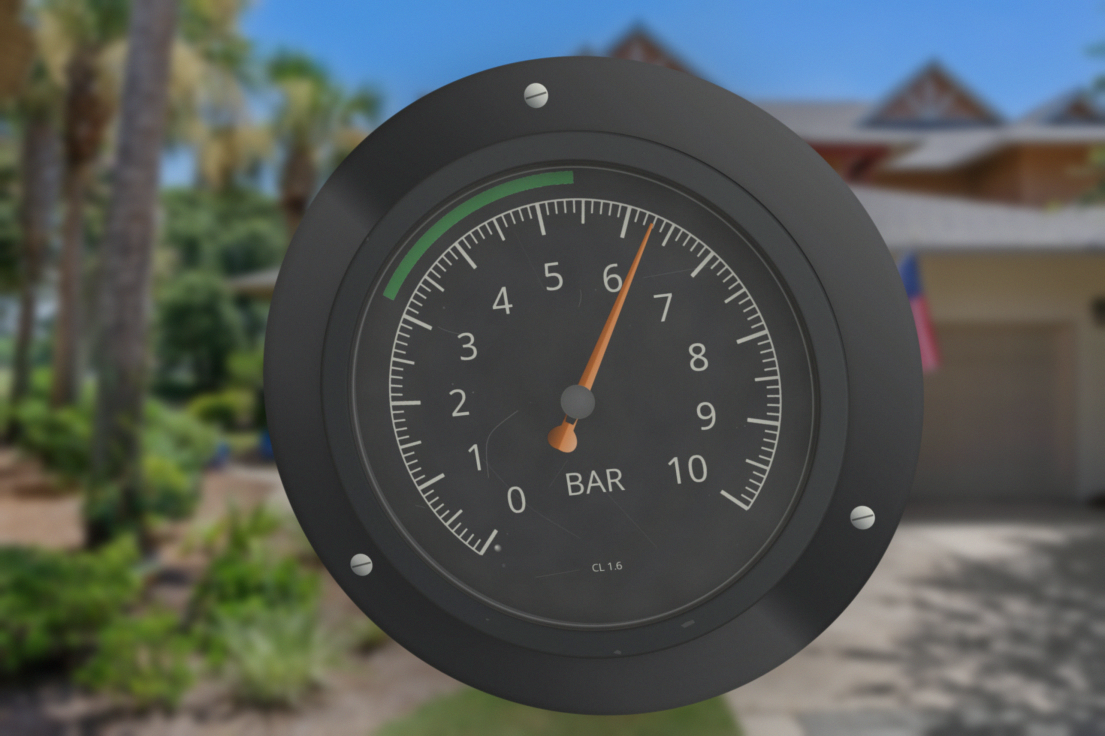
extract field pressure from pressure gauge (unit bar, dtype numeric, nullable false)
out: 6.3 bar
